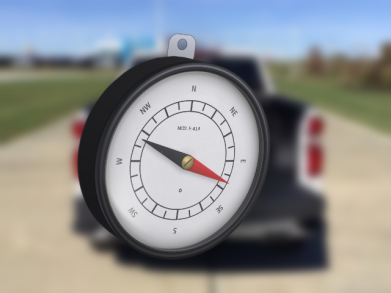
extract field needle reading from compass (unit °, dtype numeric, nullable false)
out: 112.5 °
